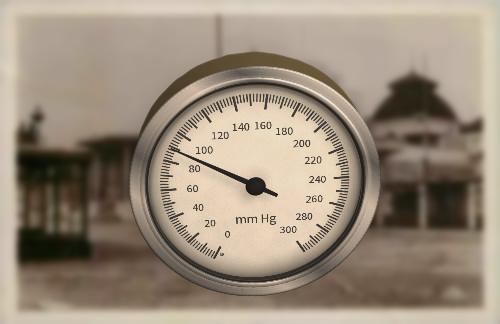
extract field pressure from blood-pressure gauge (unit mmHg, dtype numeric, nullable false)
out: 90 mmHg
